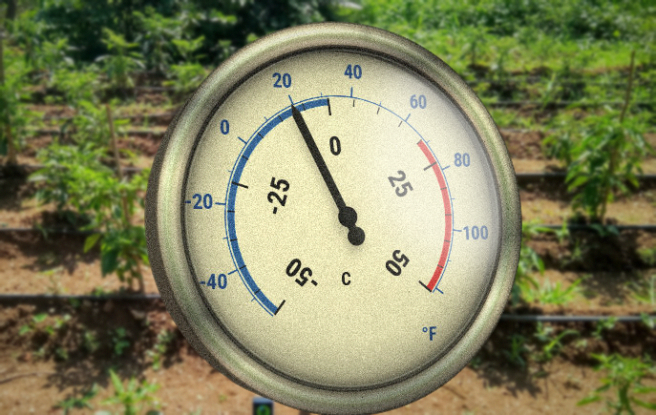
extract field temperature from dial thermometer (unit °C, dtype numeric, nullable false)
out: -7.5 °C
